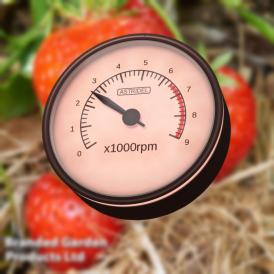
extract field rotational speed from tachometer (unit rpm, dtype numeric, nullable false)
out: 2600 rpm
